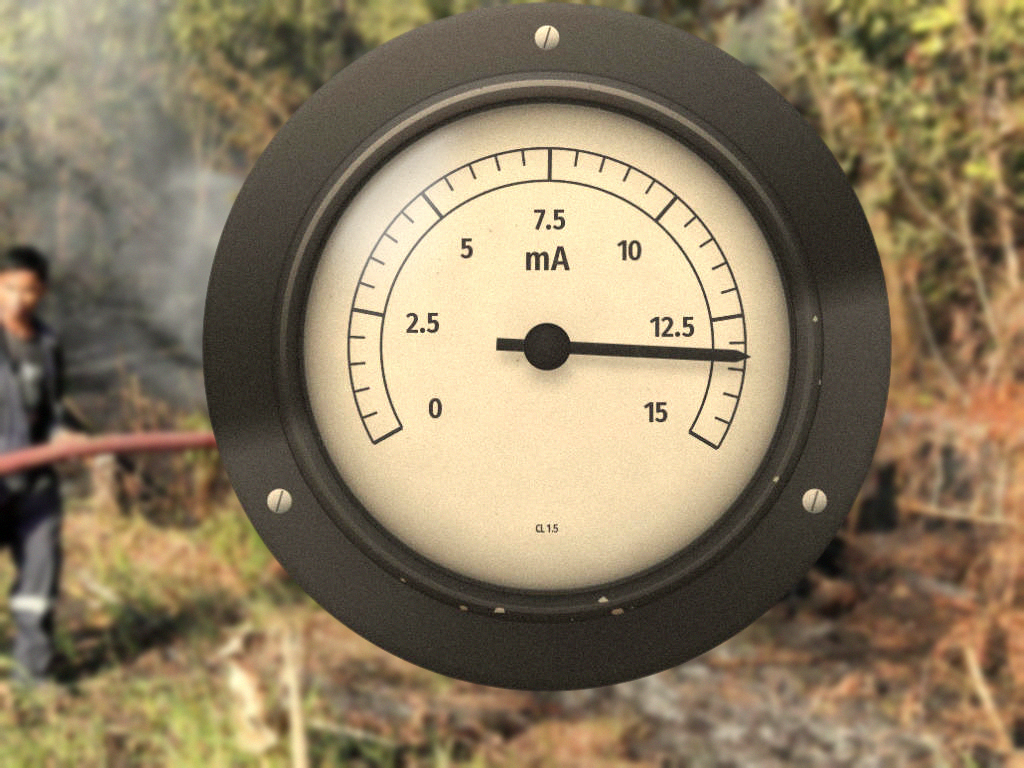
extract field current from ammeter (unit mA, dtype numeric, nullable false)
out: 13.25 mA
